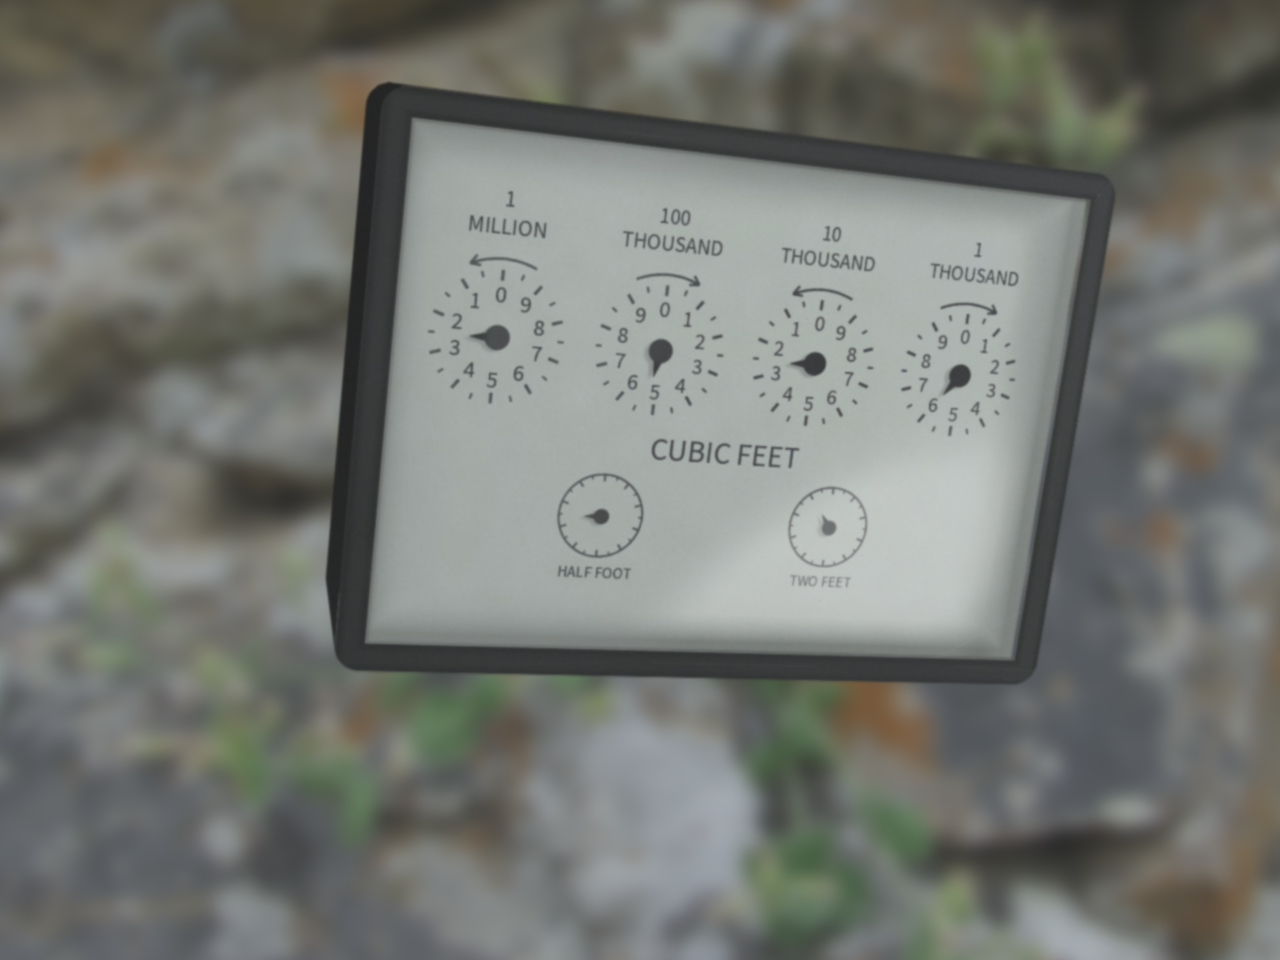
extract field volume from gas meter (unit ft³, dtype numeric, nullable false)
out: 252600 ft³
